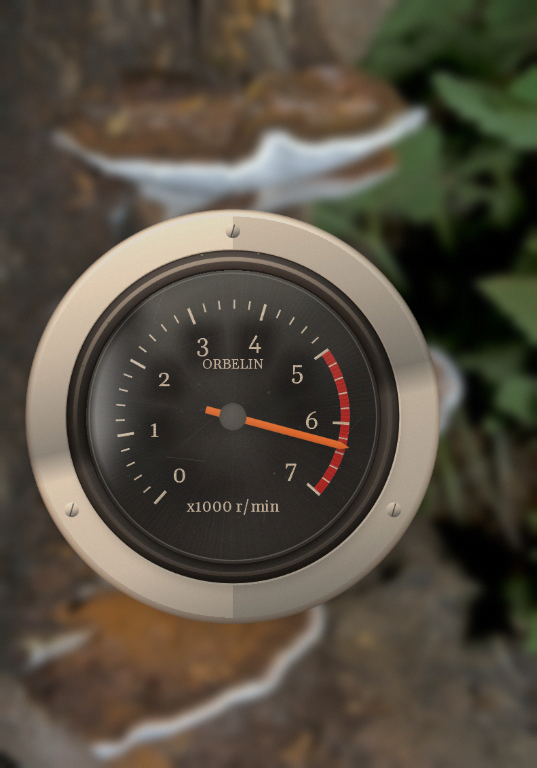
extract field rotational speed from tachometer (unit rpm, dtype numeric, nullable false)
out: 6300 rpm
